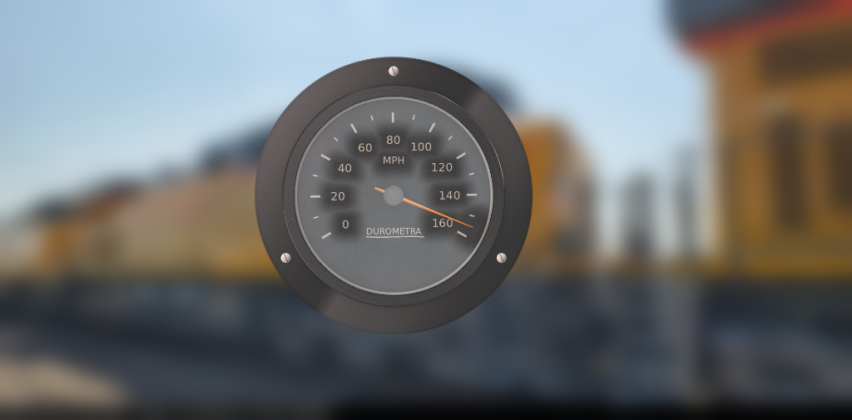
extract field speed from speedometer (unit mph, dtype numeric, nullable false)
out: 155 mph
